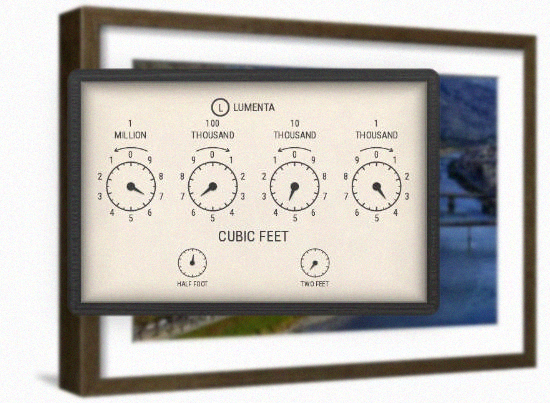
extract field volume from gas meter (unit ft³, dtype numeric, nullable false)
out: 664400 ft³
